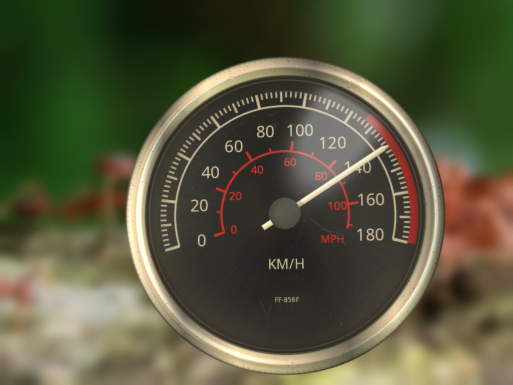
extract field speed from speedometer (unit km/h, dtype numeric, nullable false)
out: 140 km/h
